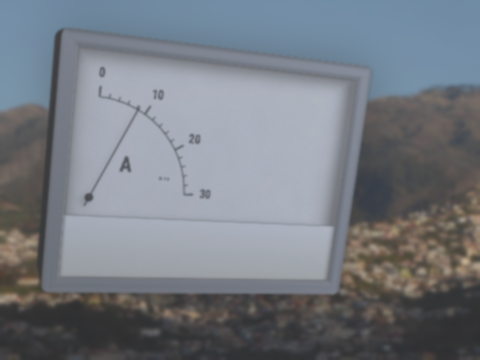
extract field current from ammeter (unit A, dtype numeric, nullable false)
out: 8 A
